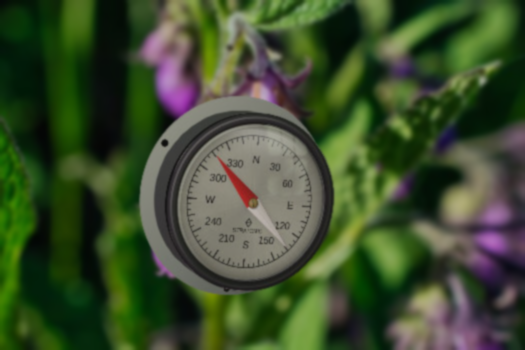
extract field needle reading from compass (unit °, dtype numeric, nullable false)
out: 315 °
